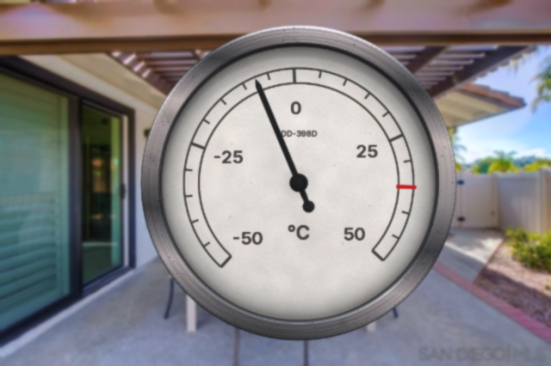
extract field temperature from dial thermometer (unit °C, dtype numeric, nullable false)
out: -7.5 °C
